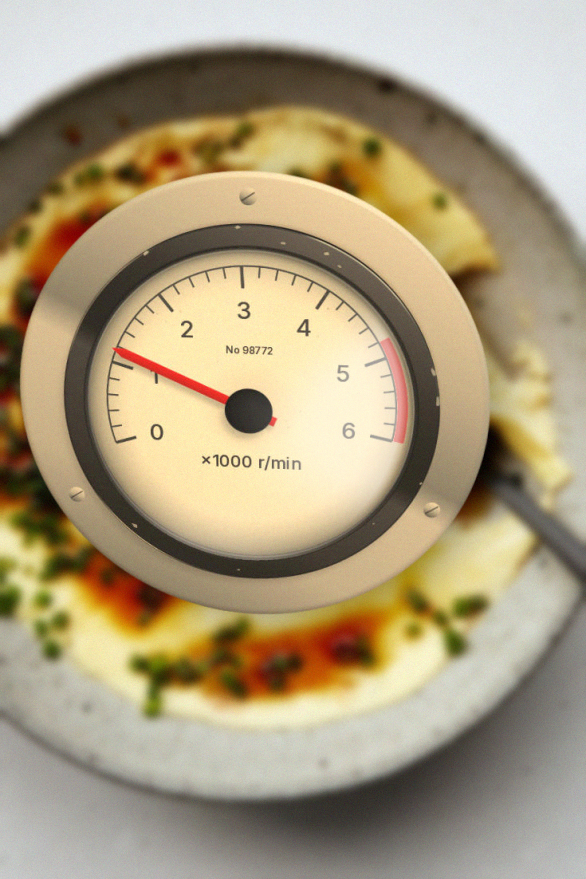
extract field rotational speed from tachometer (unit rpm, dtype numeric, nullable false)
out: 1200 rpm
